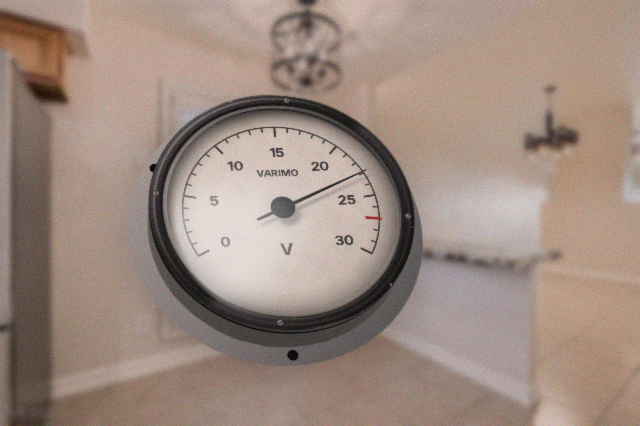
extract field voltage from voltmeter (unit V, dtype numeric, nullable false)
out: 23 V
